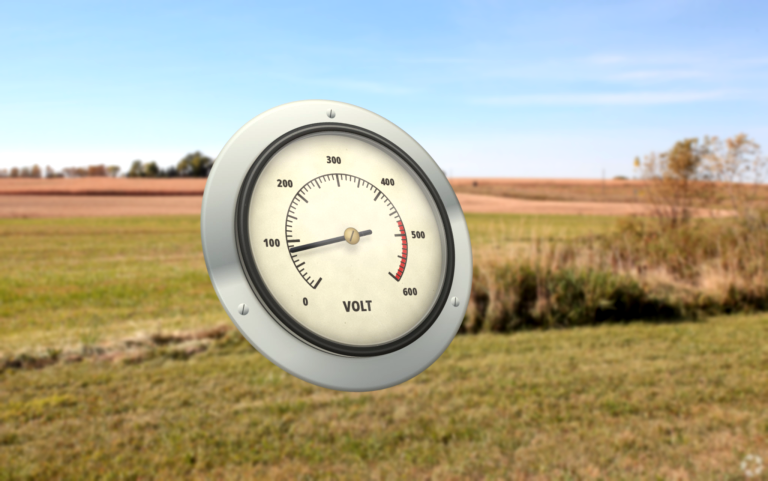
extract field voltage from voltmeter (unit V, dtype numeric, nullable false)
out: 80 V
